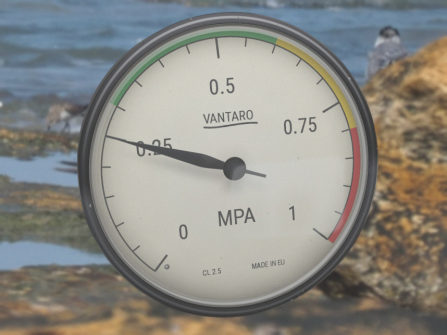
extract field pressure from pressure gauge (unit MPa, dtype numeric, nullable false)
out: 0.25 MPa
